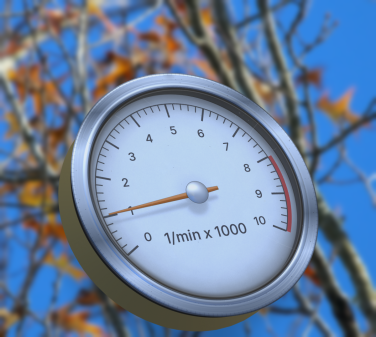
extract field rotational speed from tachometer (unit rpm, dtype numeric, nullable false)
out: 1000 rpm
